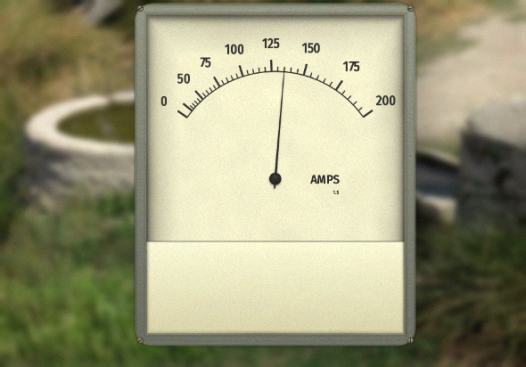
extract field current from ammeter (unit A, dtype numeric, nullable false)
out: 135 A
